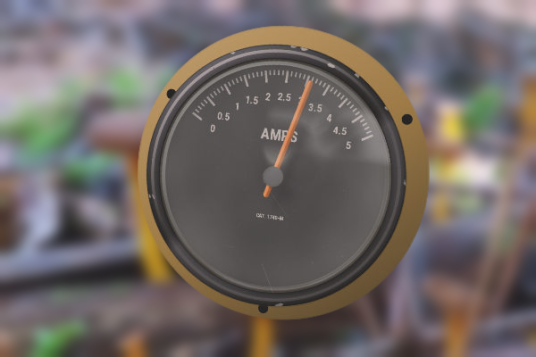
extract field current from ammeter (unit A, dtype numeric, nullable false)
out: 3.1 A
